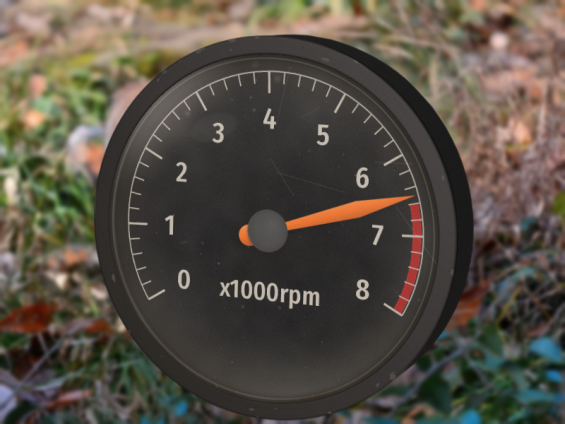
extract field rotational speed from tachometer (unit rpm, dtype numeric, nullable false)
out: 6500 rpm
